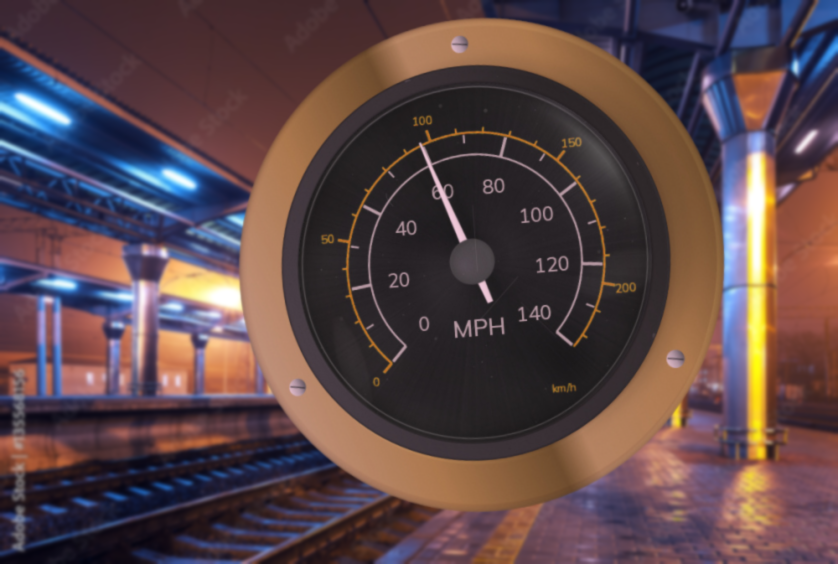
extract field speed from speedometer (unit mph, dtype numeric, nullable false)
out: 60 mph
